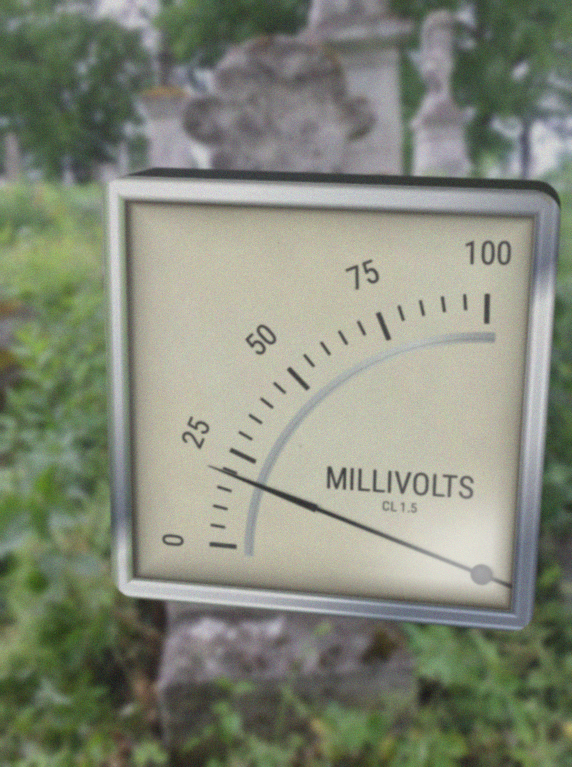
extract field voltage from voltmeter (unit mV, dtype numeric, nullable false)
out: 20 mV
